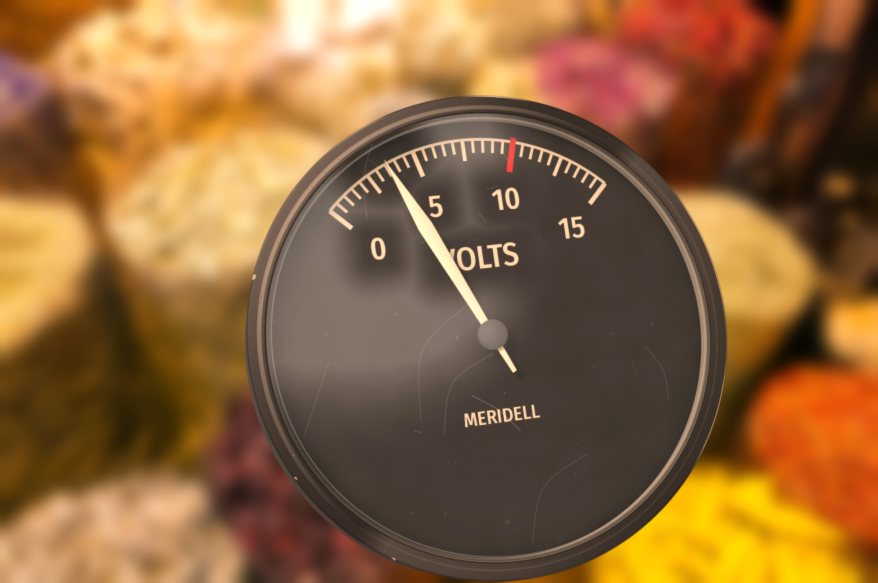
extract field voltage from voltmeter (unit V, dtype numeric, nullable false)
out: 3.5 V
